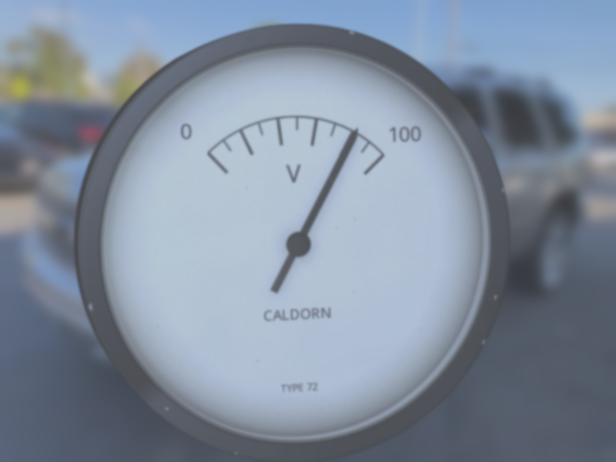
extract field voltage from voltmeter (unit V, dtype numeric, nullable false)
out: 80 V
